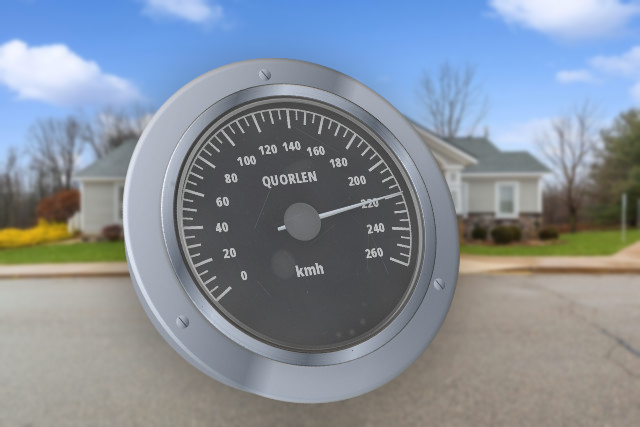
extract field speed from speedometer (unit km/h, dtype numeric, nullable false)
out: 220 km/h
